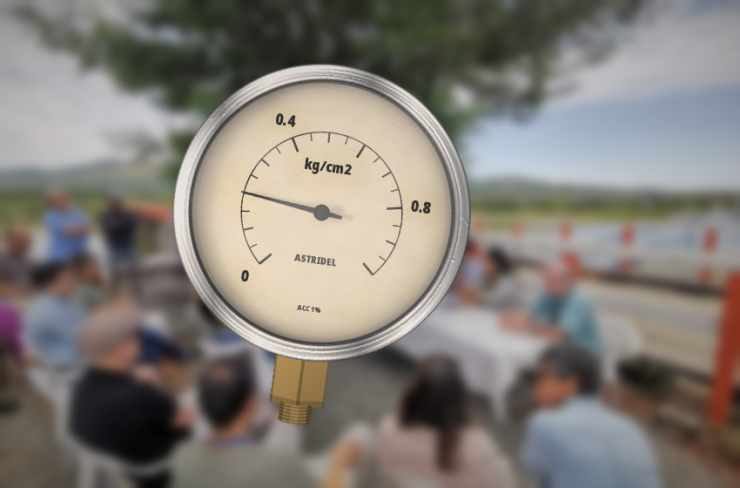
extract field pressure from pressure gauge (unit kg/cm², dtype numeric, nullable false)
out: 0.2 kg/cm²
